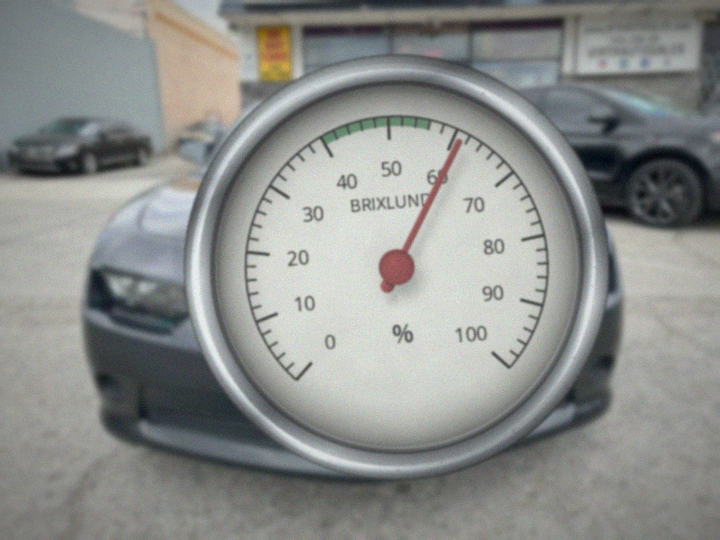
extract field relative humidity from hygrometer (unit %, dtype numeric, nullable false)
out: 61 %
